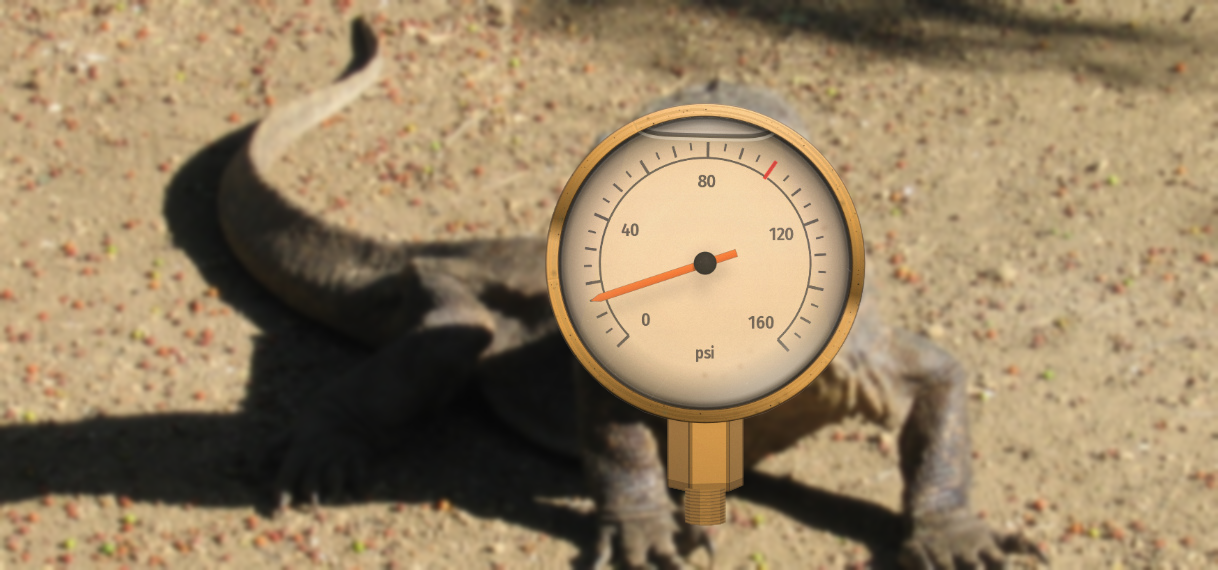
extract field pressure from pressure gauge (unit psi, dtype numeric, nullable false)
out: 15 psi
